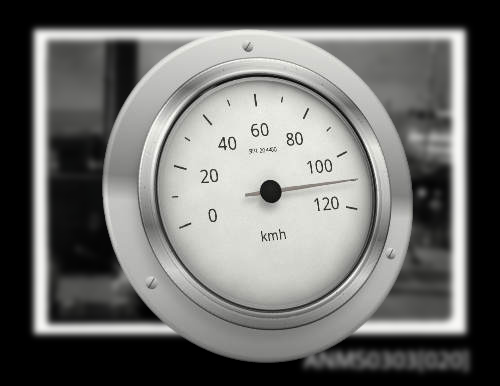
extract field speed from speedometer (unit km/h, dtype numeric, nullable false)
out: 110 km/h
